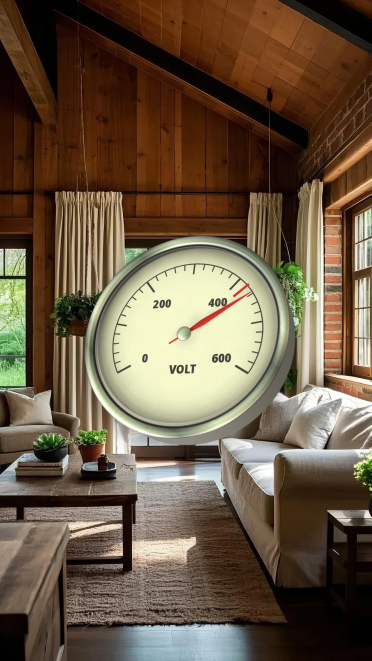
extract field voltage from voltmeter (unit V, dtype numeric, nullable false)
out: 440 V
